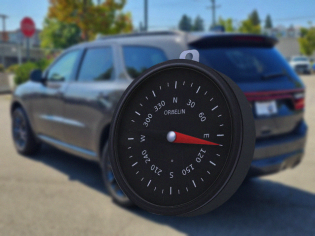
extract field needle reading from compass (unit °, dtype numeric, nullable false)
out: 100 °
